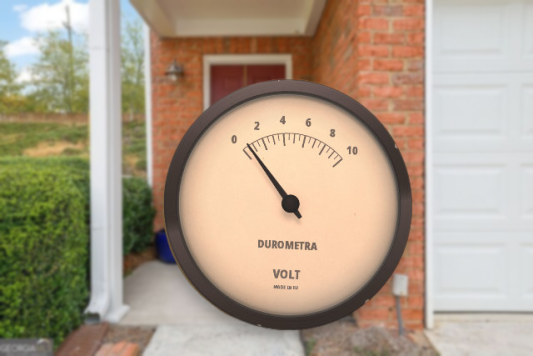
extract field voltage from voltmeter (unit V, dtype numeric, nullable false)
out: 0.5 V
